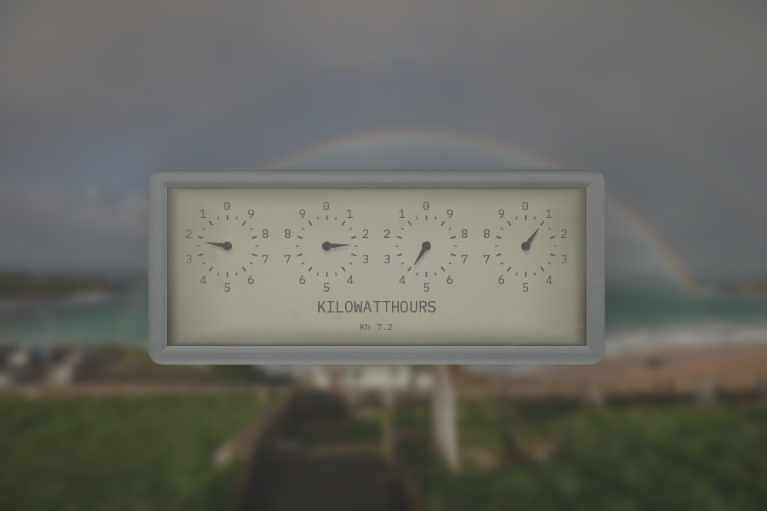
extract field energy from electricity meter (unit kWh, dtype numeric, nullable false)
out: 2241 kWh
